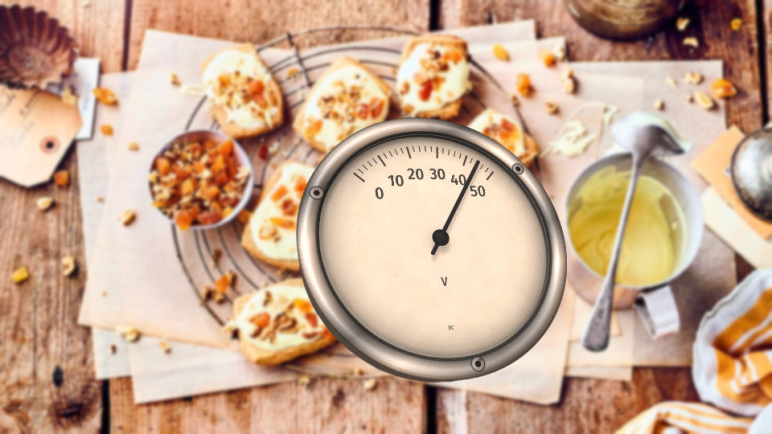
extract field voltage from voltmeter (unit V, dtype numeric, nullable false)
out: 44 V
